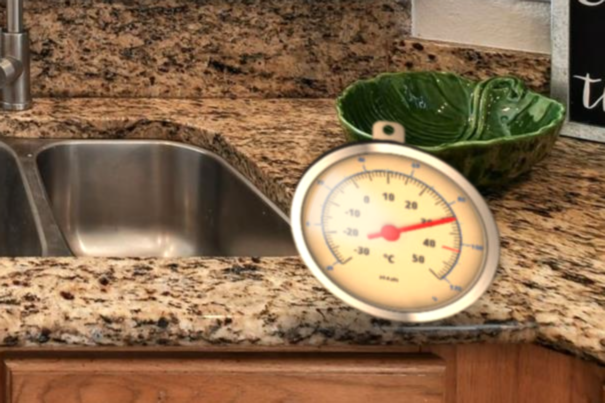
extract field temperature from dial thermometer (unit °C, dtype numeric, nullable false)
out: 30 °C
